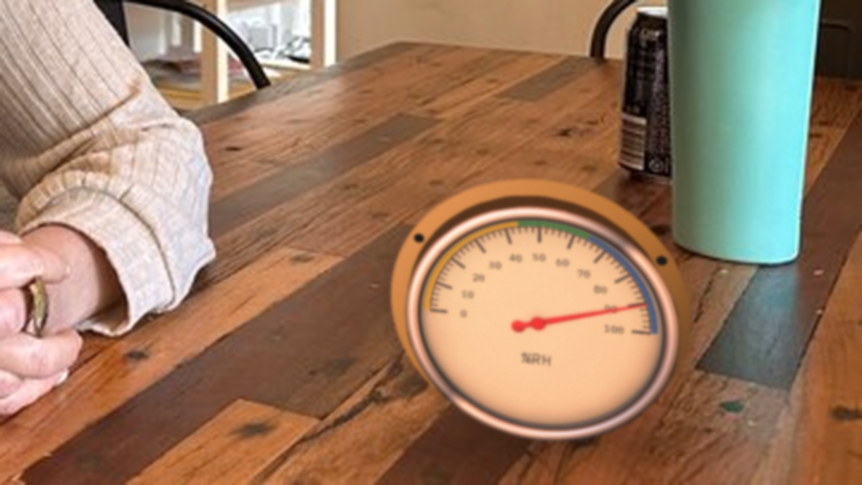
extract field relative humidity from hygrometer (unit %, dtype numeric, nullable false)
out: 90 %
